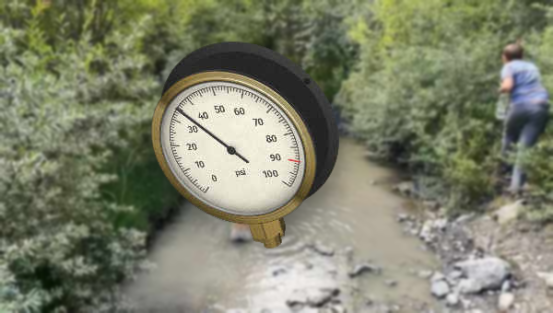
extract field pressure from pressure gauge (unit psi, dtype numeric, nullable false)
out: 35 psi
